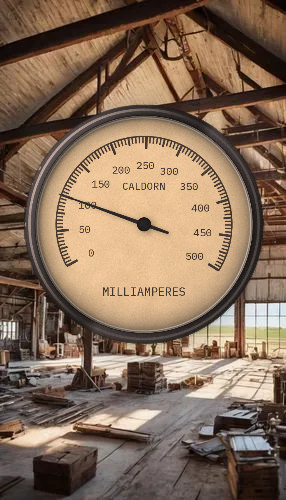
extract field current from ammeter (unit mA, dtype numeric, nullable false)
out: 100 mA
